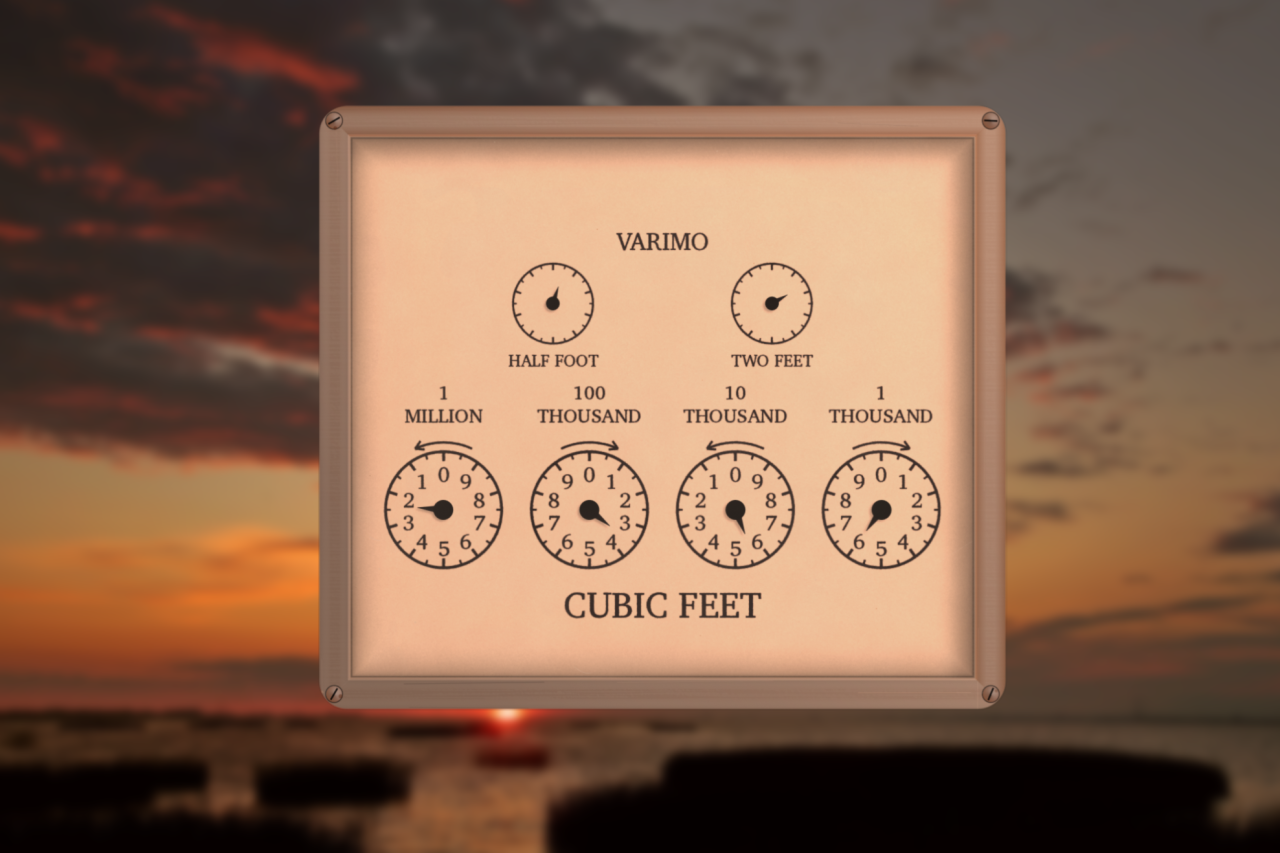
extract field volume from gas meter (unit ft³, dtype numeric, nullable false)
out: 235600 ft³
